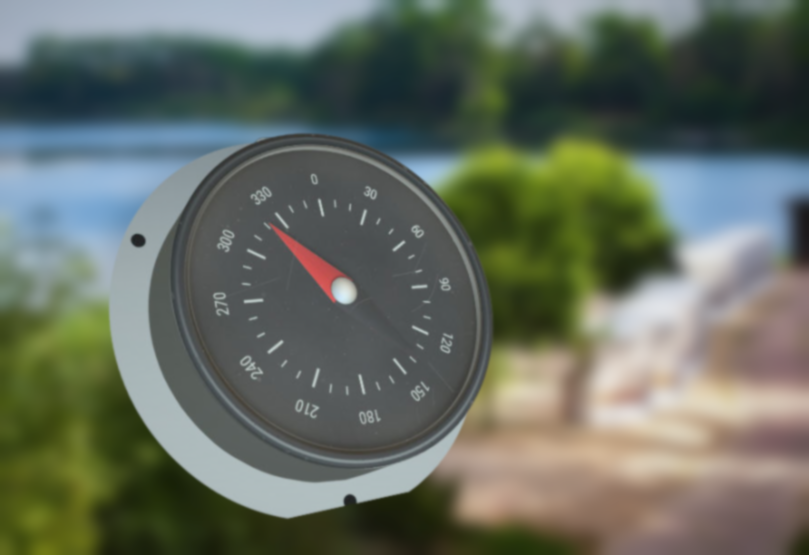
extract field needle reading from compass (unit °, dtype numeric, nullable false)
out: 320 °
